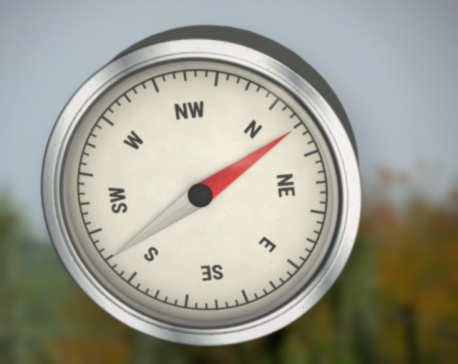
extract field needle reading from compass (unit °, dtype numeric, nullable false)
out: 15 °
